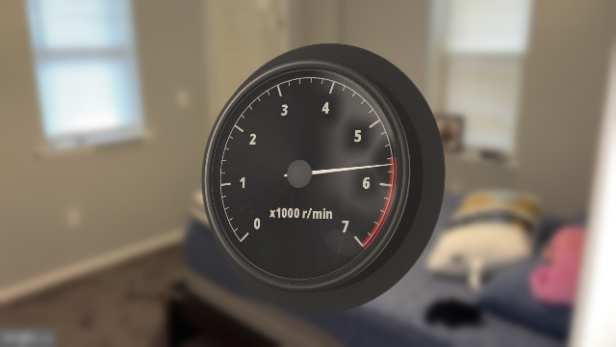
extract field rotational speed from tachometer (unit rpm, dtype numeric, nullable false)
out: 5700 rpm
